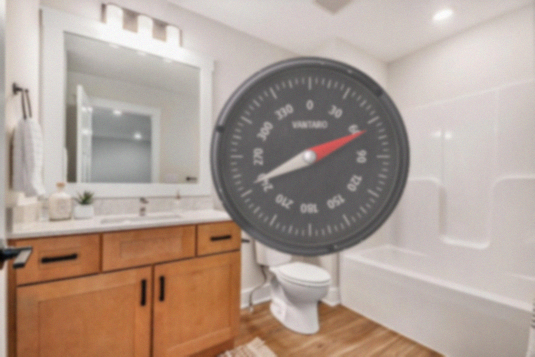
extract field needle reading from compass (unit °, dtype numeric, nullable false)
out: 65 °
